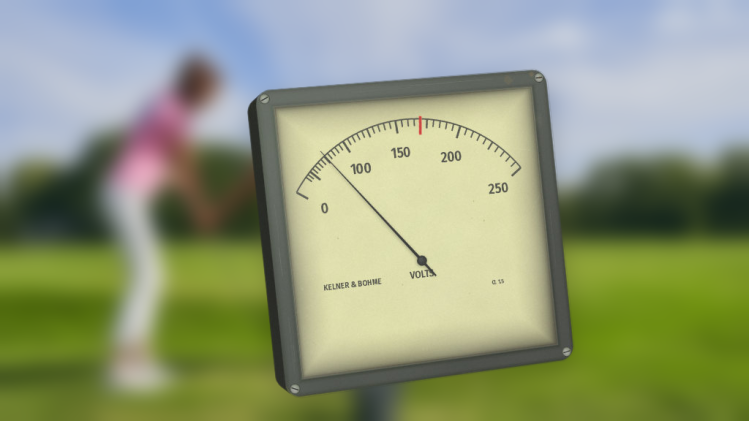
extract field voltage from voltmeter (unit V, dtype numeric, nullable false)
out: 75 V
